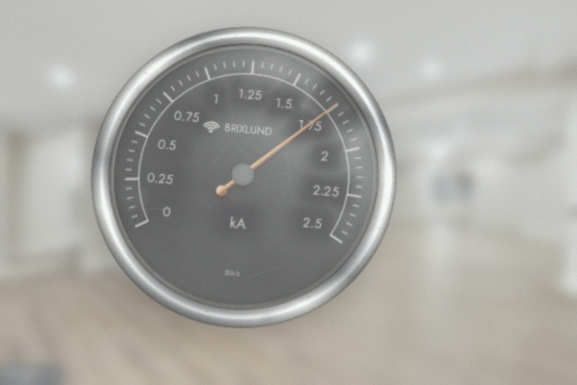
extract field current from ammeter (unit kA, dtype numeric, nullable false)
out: 1.75 kA
